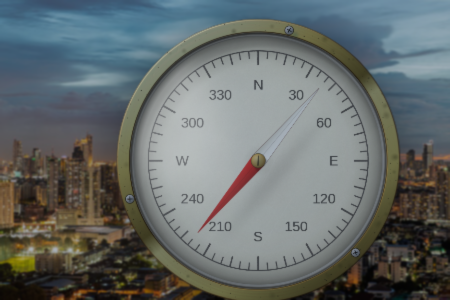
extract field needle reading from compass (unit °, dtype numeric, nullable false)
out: 220 °
